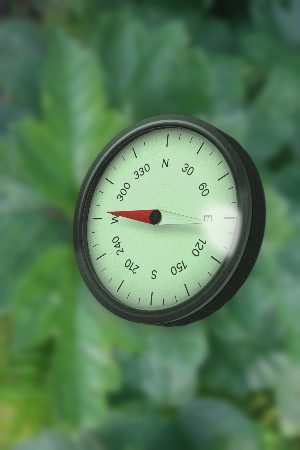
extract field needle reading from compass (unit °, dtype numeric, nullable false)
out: 275 °
